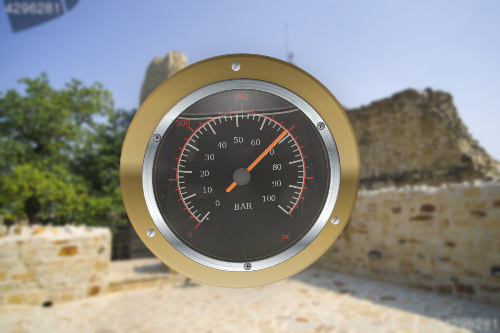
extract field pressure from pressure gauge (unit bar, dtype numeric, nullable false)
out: 68 bar
